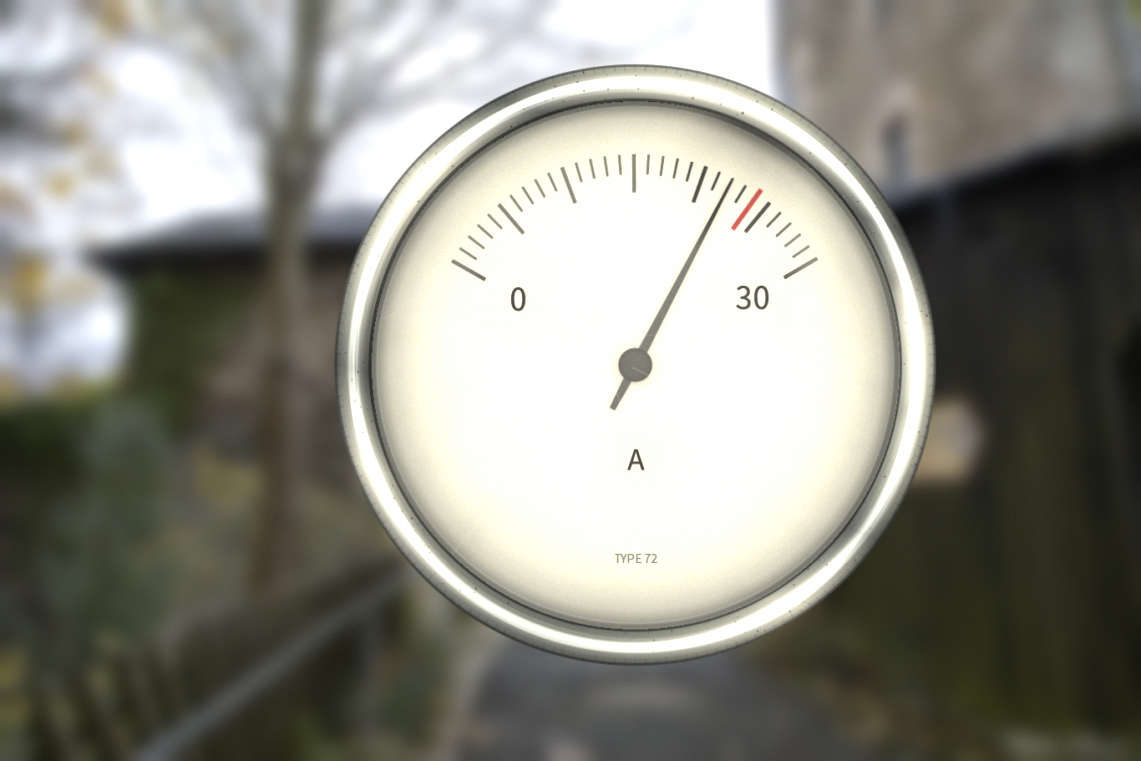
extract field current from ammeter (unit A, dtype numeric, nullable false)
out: 22 A
